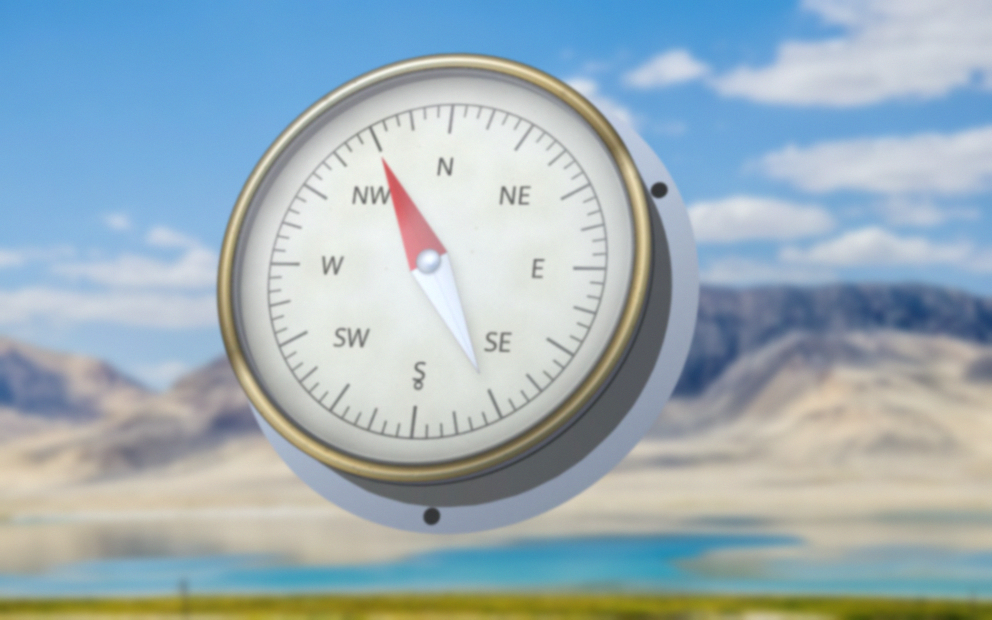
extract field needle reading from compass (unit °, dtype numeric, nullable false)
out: 330 °
